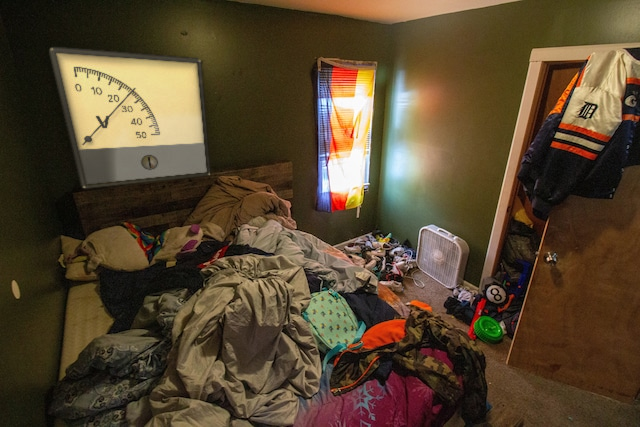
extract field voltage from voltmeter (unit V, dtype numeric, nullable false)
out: 25 V
